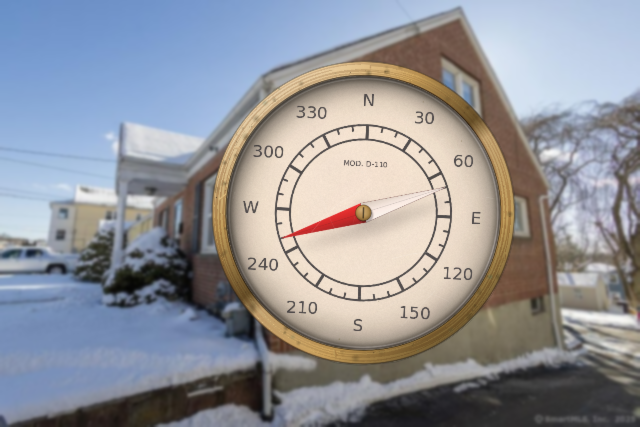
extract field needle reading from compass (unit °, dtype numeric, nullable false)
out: 250 °
